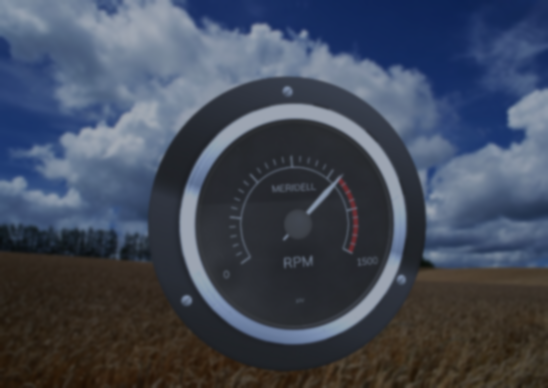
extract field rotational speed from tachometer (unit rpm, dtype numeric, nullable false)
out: 1050 rpm
